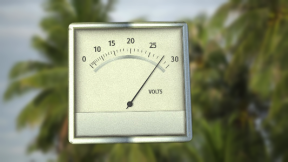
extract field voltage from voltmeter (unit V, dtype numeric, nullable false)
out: 28 V
